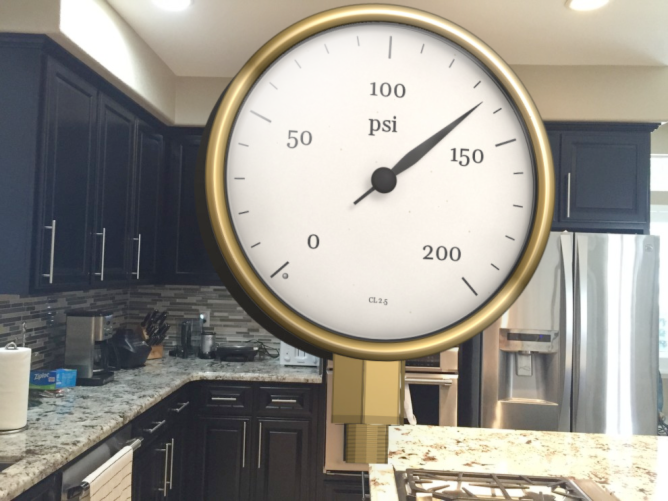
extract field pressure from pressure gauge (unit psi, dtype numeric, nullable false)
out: 135 psi
